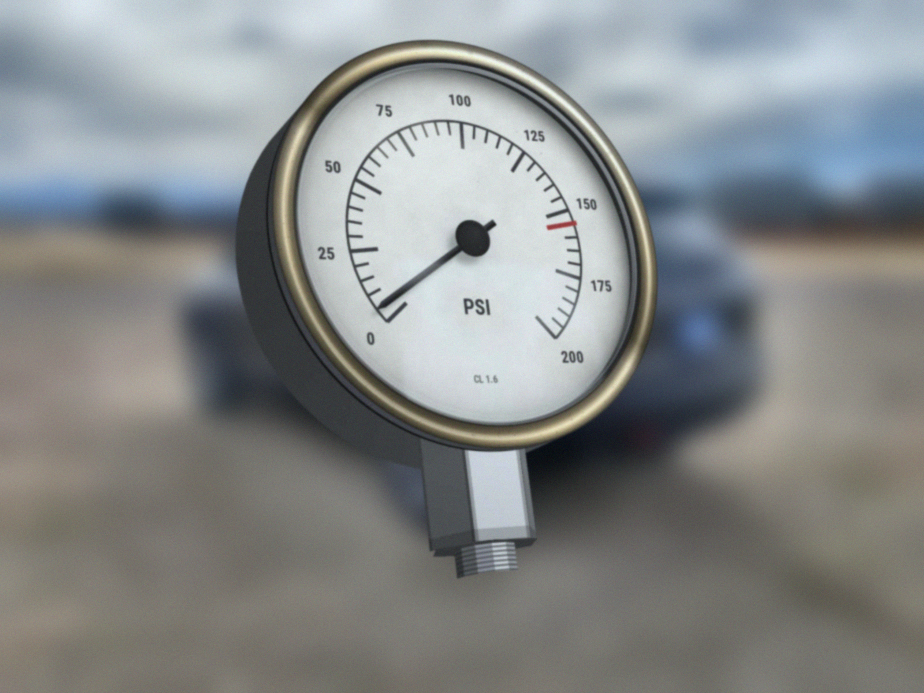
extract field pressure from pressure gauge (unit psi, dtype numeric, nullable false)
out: 5 psi
